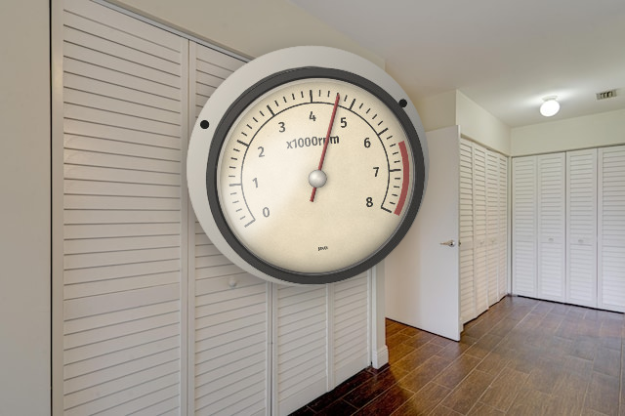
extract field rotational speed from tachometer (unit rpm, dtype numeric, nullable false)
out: 4600 rpm
